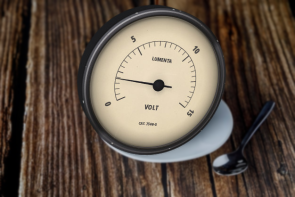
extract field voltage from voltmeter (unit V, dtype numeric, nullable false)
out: 2 V
